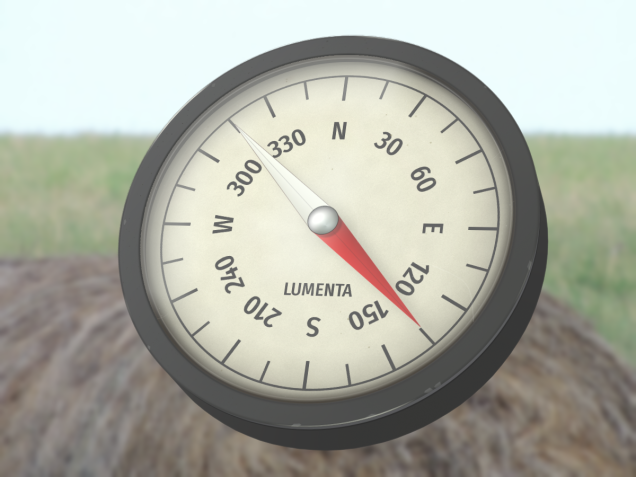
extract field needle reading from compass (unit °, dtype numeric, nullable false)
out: 135 °
